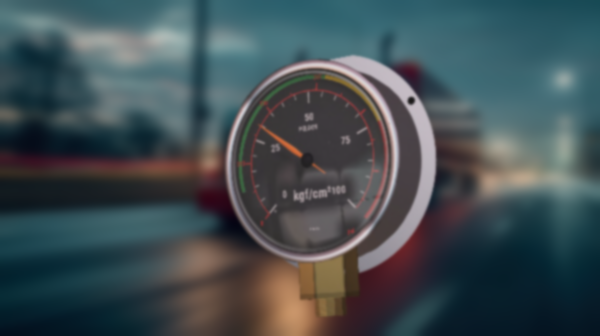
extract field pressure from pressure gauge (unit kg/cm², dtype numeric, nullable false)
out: 30 kg/cm²
